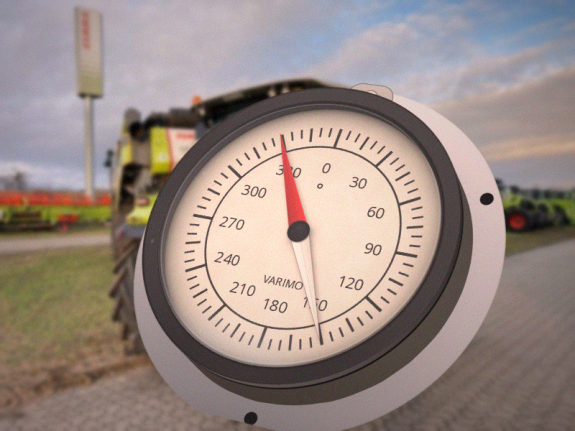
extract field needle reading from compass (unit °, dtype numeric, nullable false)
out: 330 °
